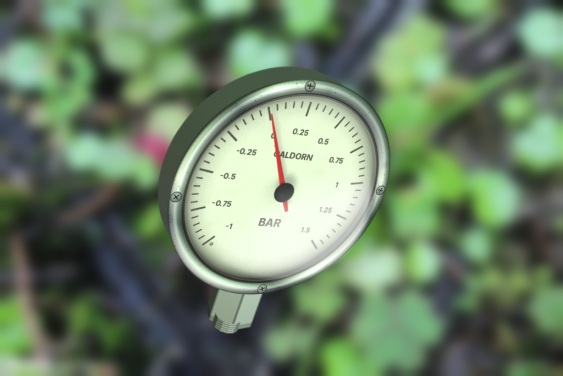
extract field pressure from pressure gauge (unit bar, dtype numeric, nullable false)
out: 0 bar
